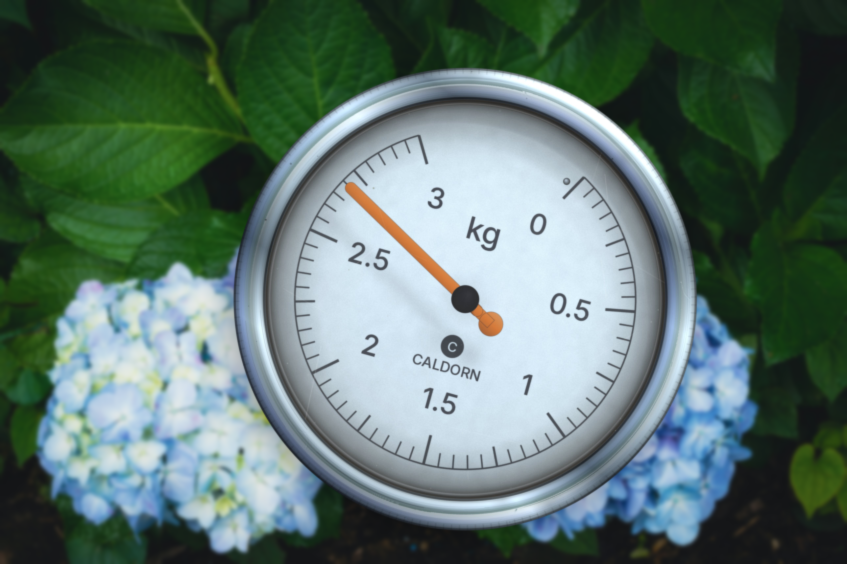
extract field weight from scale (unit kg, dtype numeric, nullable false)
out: 2.7 kg
